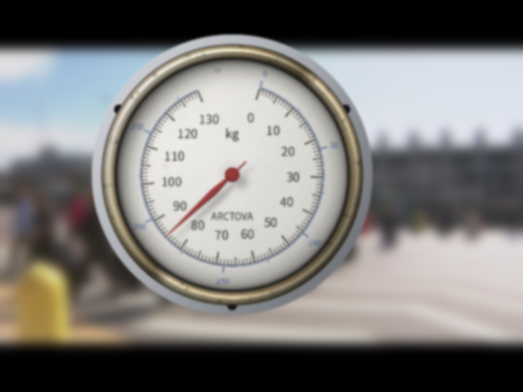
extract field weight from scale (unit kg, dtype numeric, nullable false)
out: 85 kg
